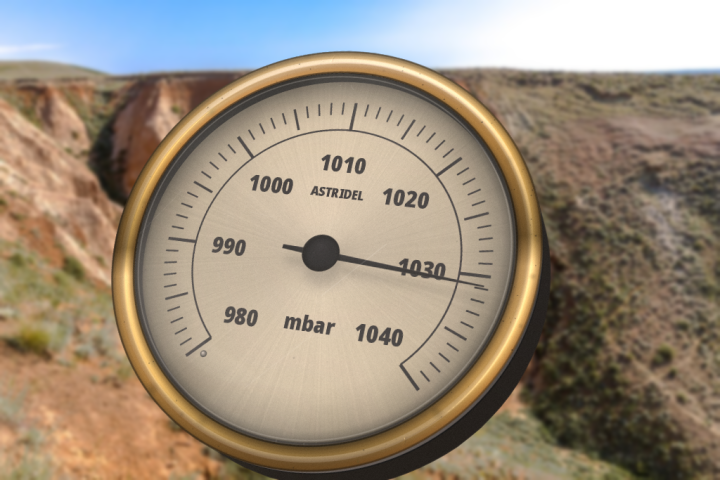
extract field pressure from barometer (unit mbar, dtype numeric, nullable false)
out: 1031 mbar
